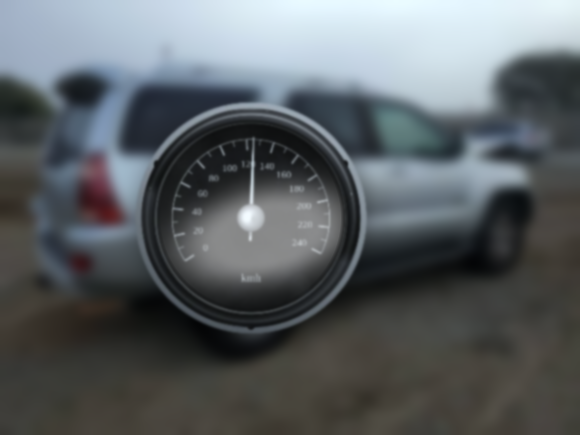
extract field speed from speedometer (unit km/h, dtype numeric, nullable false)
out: 125 km/h
